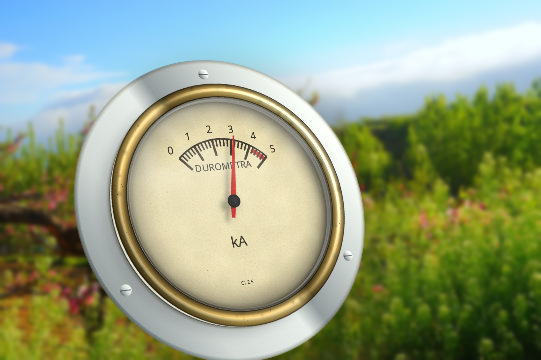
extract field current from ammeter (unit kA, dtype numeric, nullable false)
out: 3 kA
